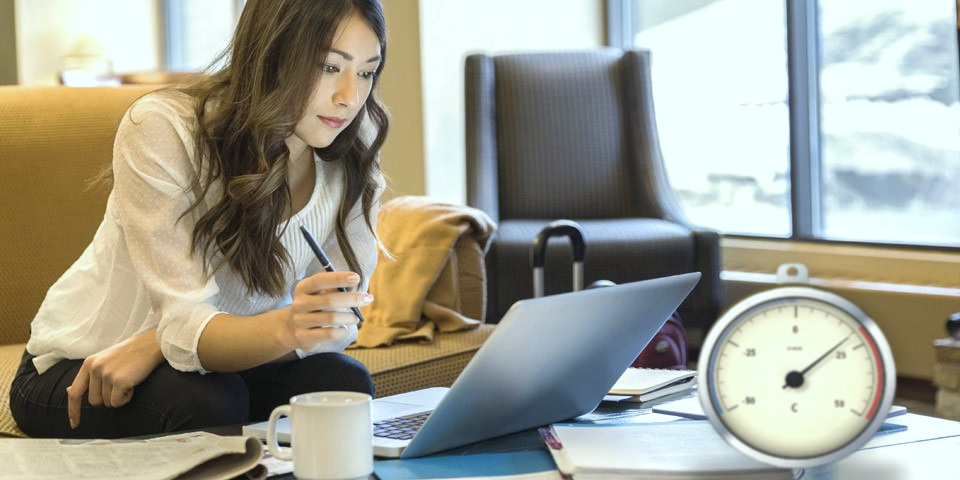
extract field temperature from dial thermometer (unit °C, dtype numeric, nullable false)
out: 20 °C
